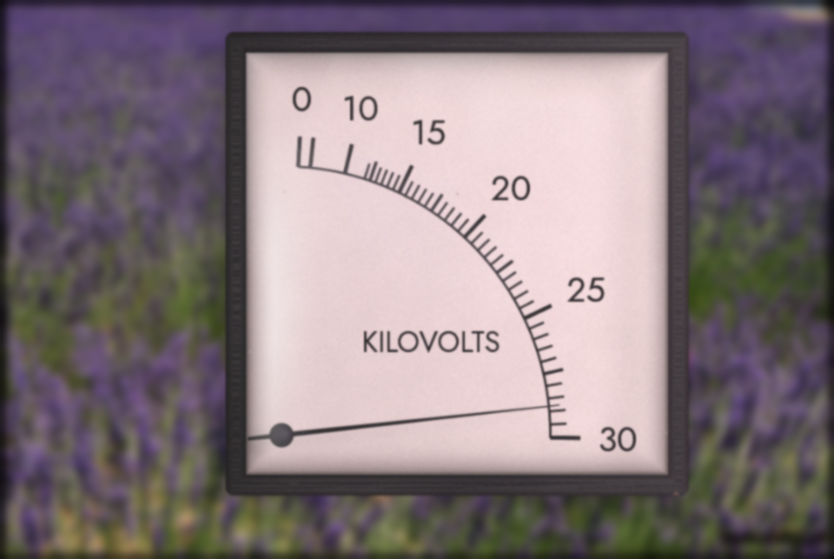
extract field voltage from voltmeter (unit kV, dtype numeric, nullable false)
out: 28.75 kV
